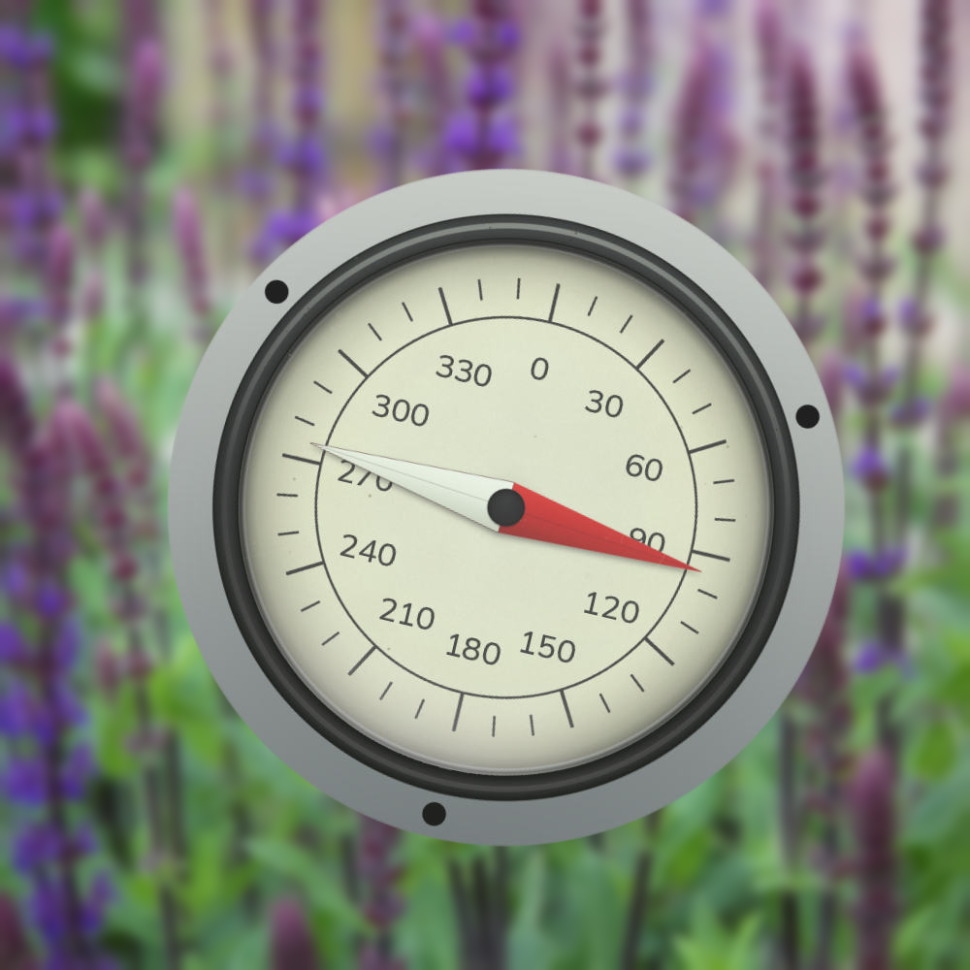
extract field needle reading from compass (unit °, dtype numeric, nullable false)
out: 95 °
